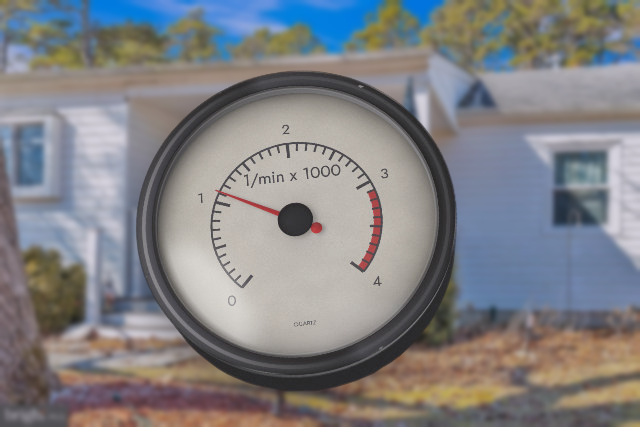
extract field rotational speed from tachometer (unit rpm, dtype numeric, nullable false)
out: 1100 rpm
